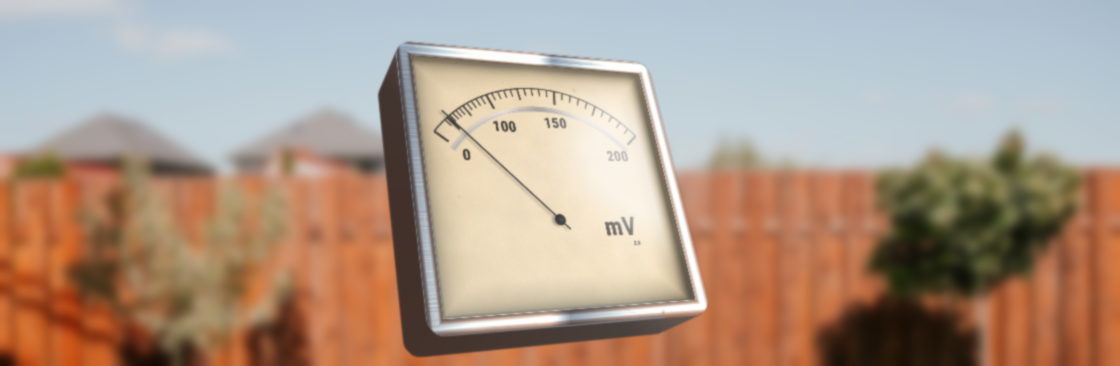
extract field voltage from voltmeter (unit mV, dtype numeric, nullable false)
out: 50 mV
